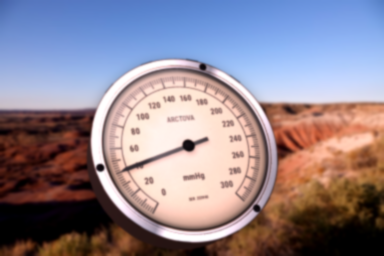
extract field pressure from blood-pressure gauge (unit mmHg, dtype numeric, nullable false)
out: 40 mmHg
